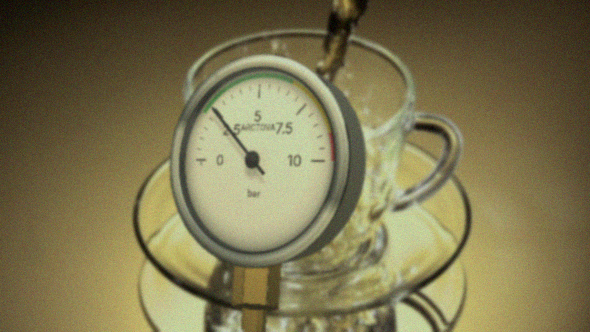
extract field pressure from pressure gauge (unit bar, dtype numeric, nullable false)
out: 2.5 bar
